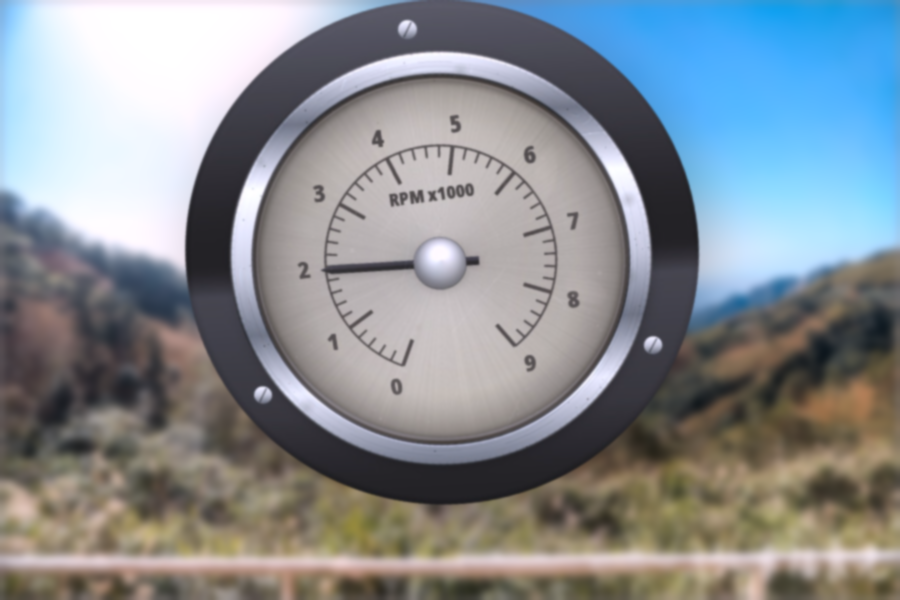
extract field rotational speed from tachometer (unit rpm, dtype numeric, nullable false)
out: 2000 rpm
